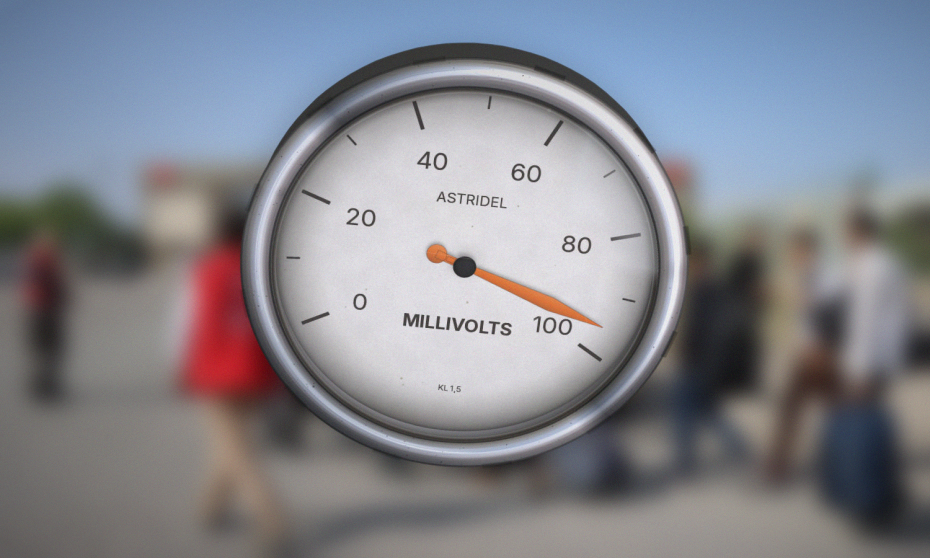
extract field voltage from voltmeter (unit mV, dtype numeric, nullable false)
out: 95 mV
